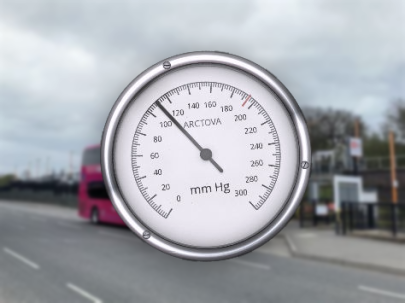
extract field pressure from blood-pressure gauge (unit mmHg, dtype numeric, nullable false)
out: 110 mmHg
